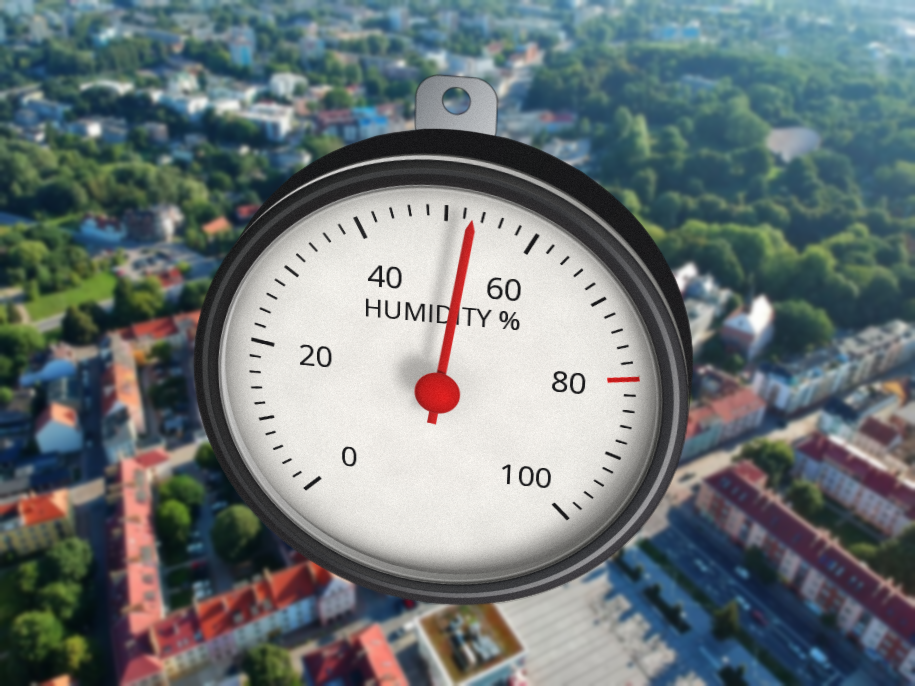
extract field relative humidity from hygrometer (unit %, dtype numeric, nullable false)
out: 53 %
